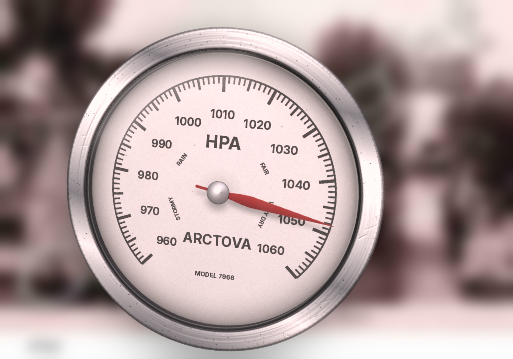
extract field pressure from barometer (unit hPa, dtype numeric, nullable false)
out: 1048 hPa
